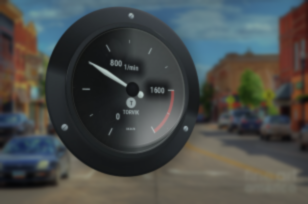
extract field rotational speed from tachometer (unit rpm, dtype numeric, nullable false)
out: 600 rpm
